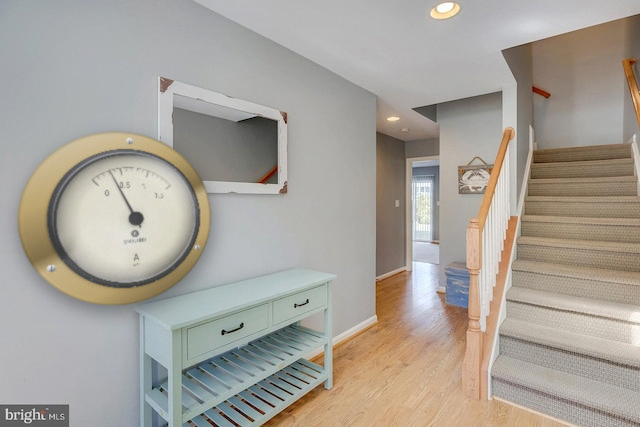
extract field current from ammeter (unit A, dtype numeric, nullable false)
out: 0.3 A
